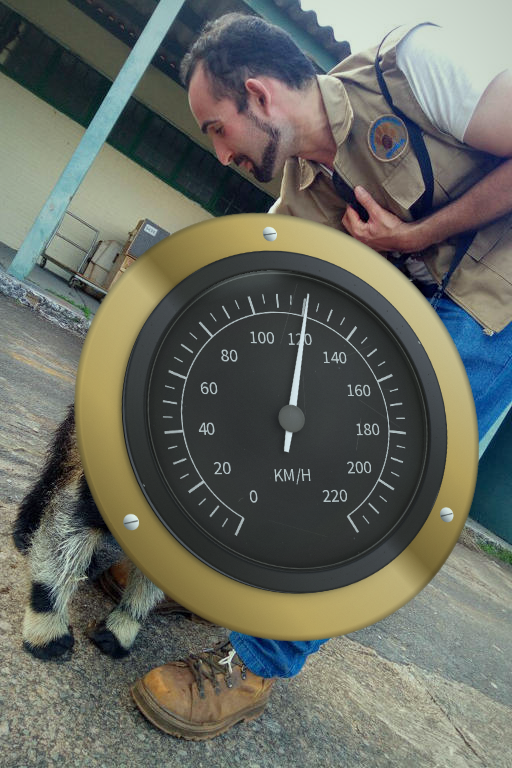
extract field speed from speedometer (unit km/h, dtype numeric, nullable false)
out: 120 km/h
